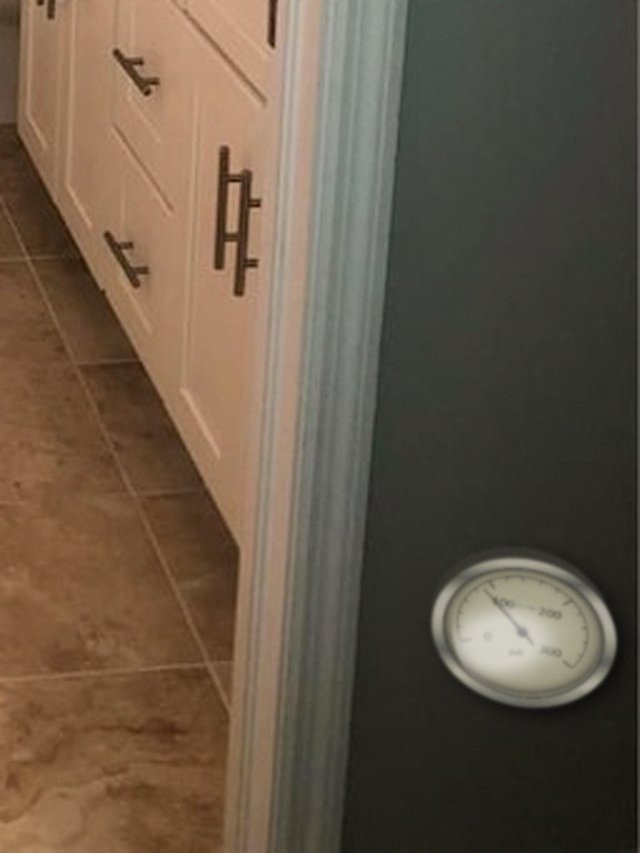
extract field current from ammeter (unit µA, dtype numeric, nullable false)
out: 90 µA
